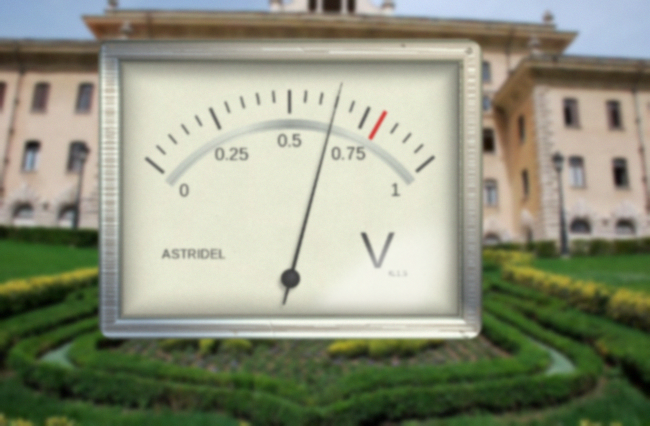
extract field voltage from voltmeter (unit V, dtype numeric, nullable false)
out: 0.65 V
